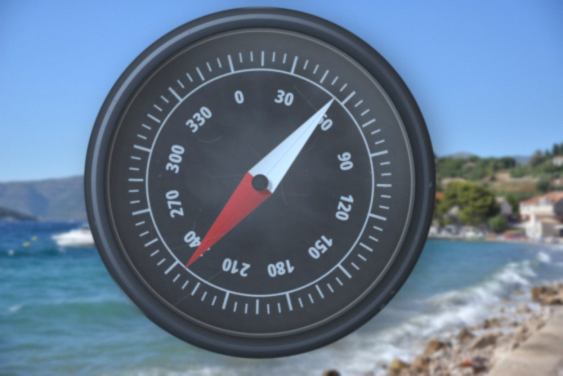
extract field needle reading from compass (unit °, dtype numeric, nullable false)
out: 235 °
